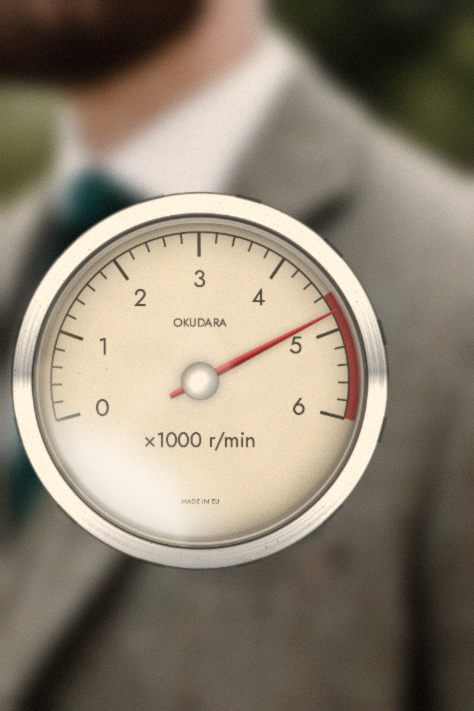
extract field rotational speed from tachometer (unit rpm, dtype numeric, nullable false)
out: 4800 rpm
